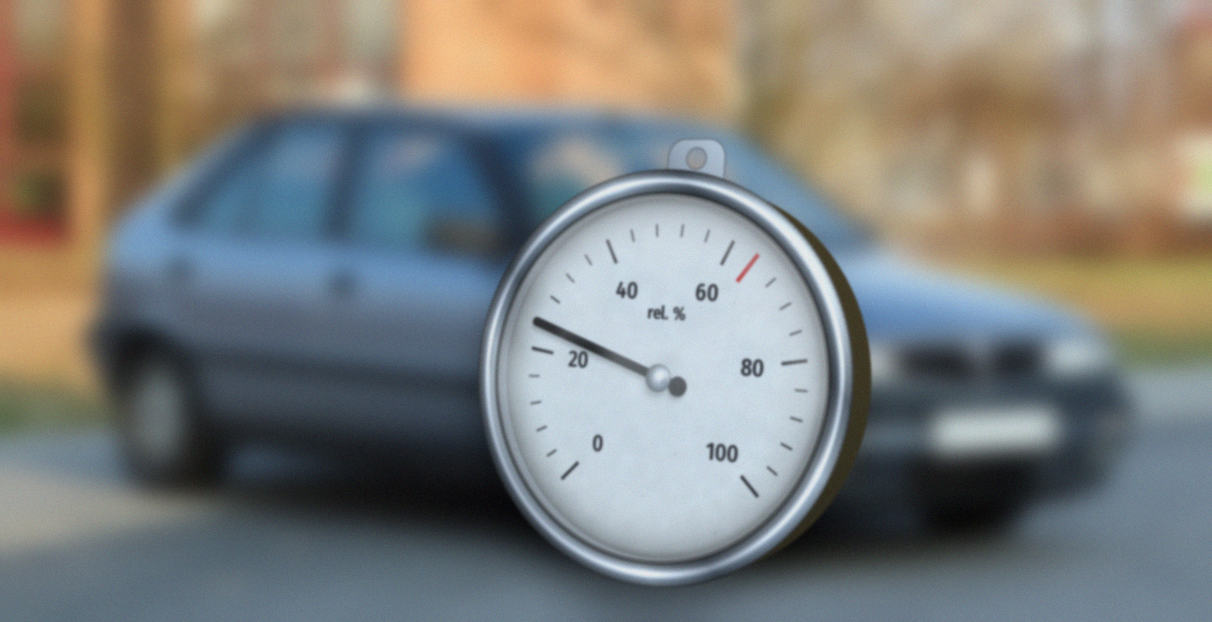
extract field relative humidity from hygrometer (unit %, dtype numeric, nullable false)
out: 24 %
